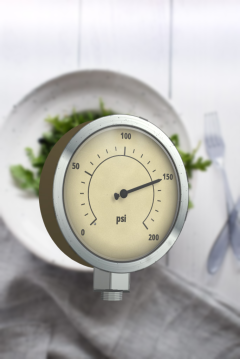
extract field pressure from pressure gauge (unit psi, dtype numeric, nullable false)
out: 150 psi
